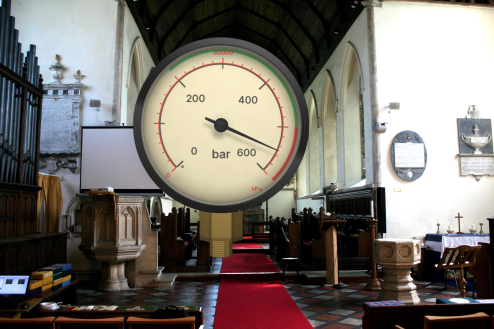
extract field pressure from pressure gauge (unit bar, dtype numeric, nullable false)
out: 550 bar
